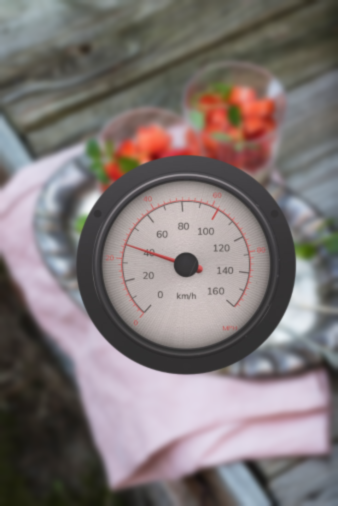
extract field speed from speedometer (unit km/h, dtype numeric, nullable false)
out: 40 km/h
